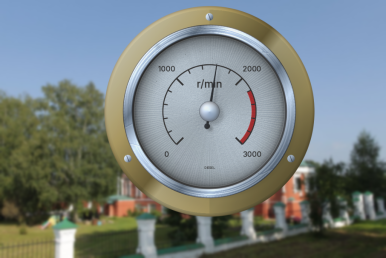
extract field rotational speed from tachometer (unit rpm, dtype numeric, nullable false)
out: 1600 rpm
